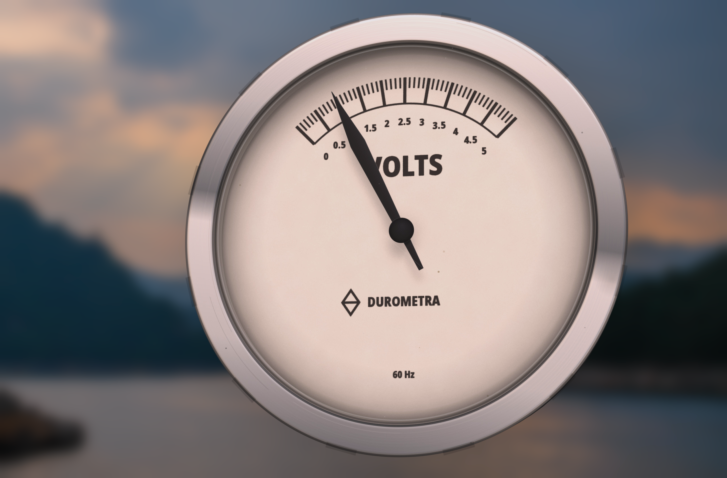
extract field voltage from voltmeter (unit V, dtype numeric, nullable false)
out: 1 V
